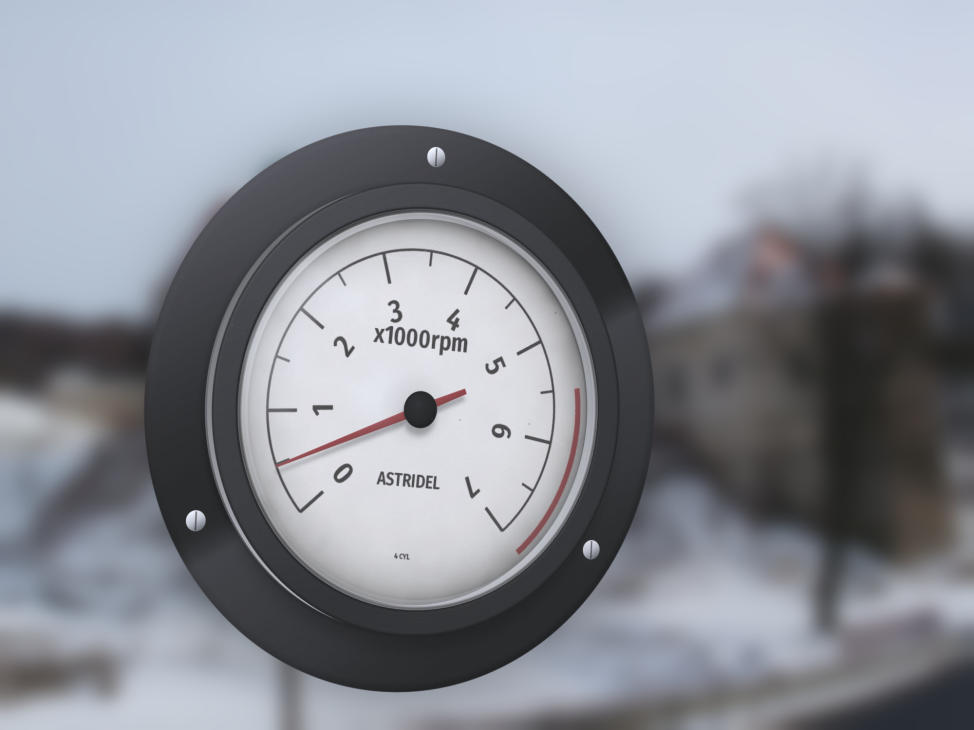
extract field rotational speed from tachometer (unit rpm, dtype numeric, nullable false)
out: 500 rpm
